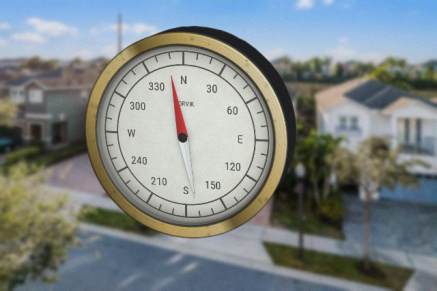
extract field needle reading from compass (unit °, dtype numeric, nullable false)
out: 350 °
